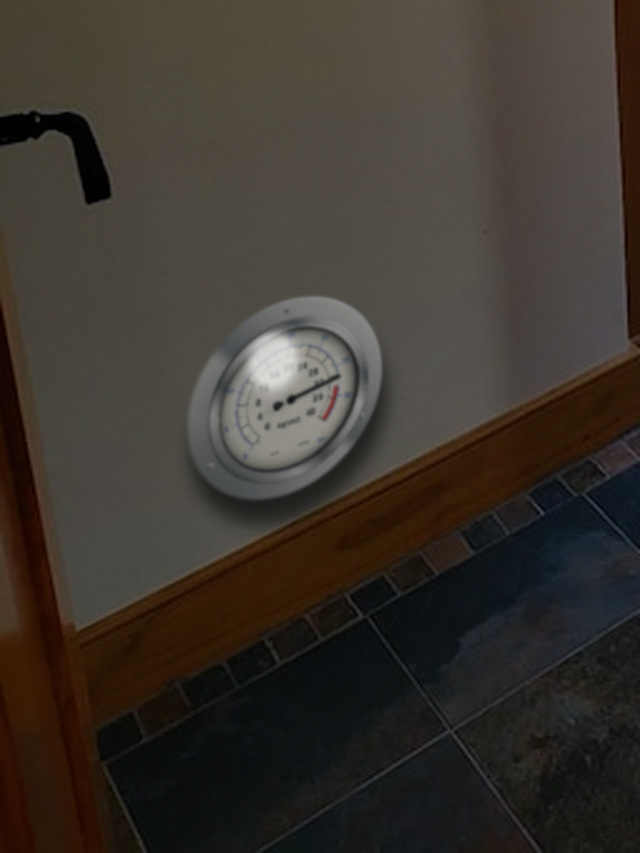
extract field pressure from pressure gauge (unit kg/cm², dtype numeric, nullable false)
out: 32 kg/cm²
